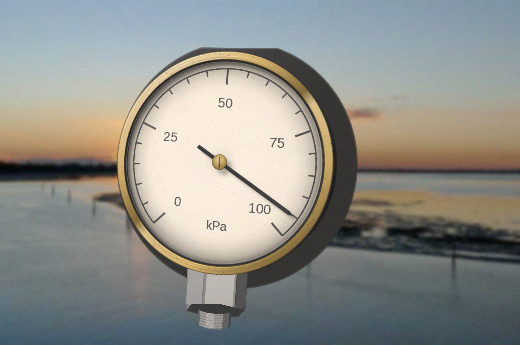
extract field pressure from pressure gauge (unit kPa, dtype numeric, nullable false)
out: 95 kPa
